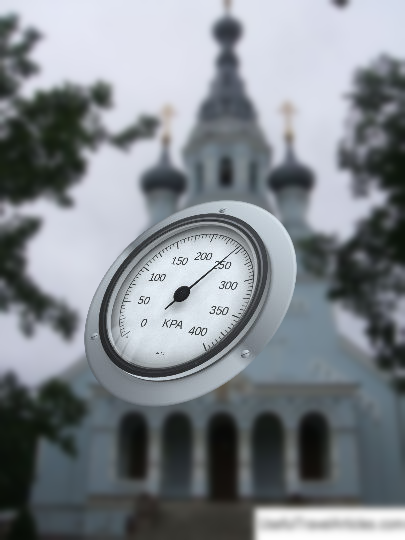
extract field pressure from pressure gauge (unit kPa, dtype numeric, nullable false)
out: 250 kPa
